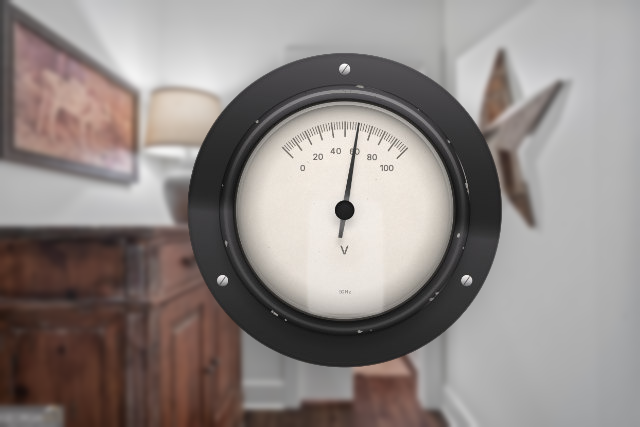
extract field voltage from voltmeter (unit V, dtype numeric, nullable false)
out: 60 V
